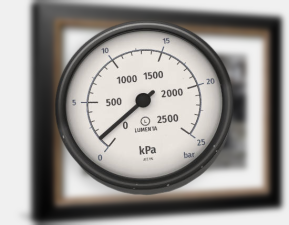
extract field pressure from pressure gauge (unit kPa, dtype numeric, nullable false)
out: 100 kPa
